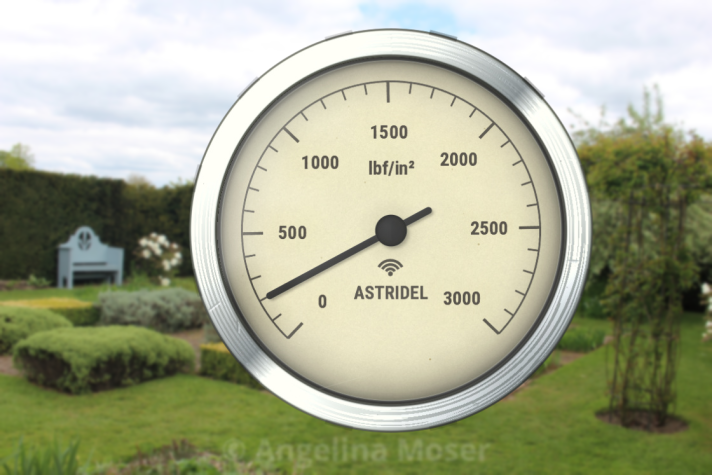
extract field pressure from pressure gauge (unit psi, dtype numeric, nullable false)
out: 200 psi
